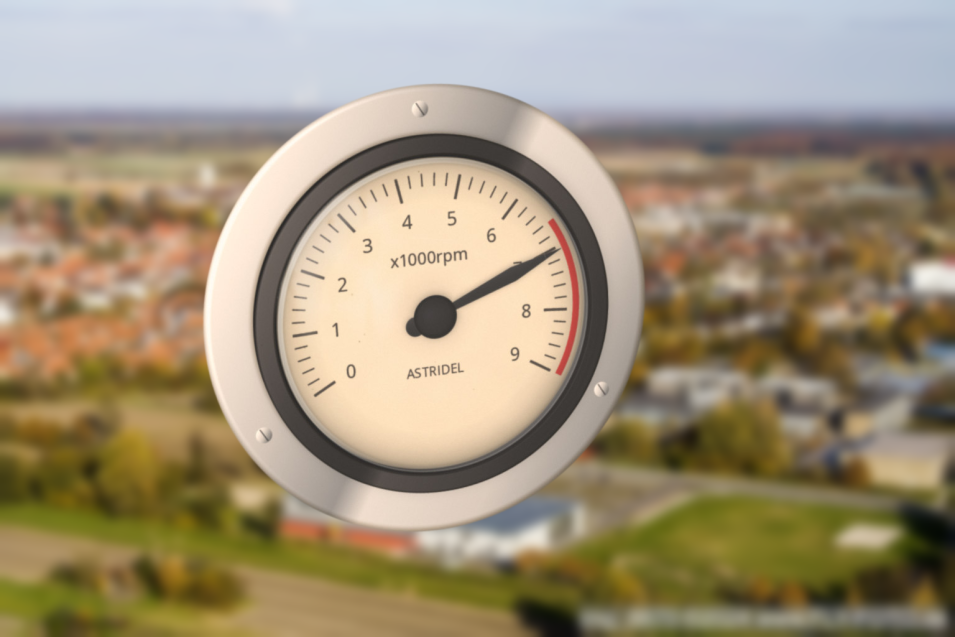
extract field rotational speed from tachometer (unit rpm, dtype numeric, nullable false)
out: 7000 rpm
